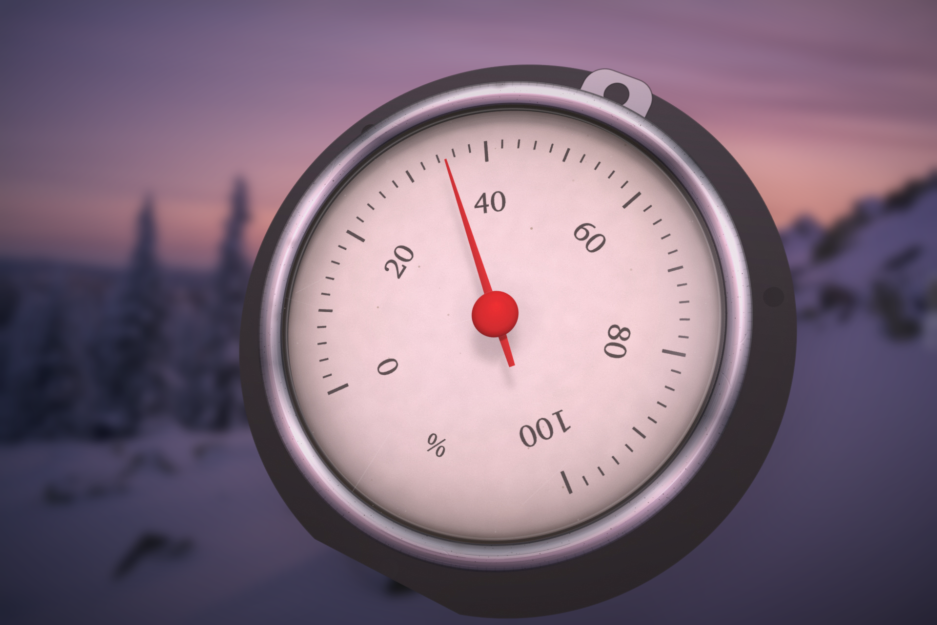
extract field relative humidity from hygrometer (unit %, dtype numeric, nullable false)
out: 35 %
